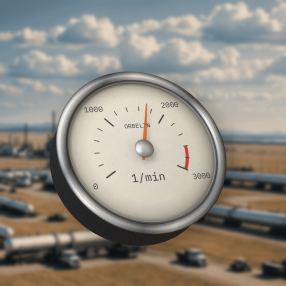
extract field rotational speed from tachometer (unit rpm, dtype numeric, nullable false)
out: 1700 rpm
